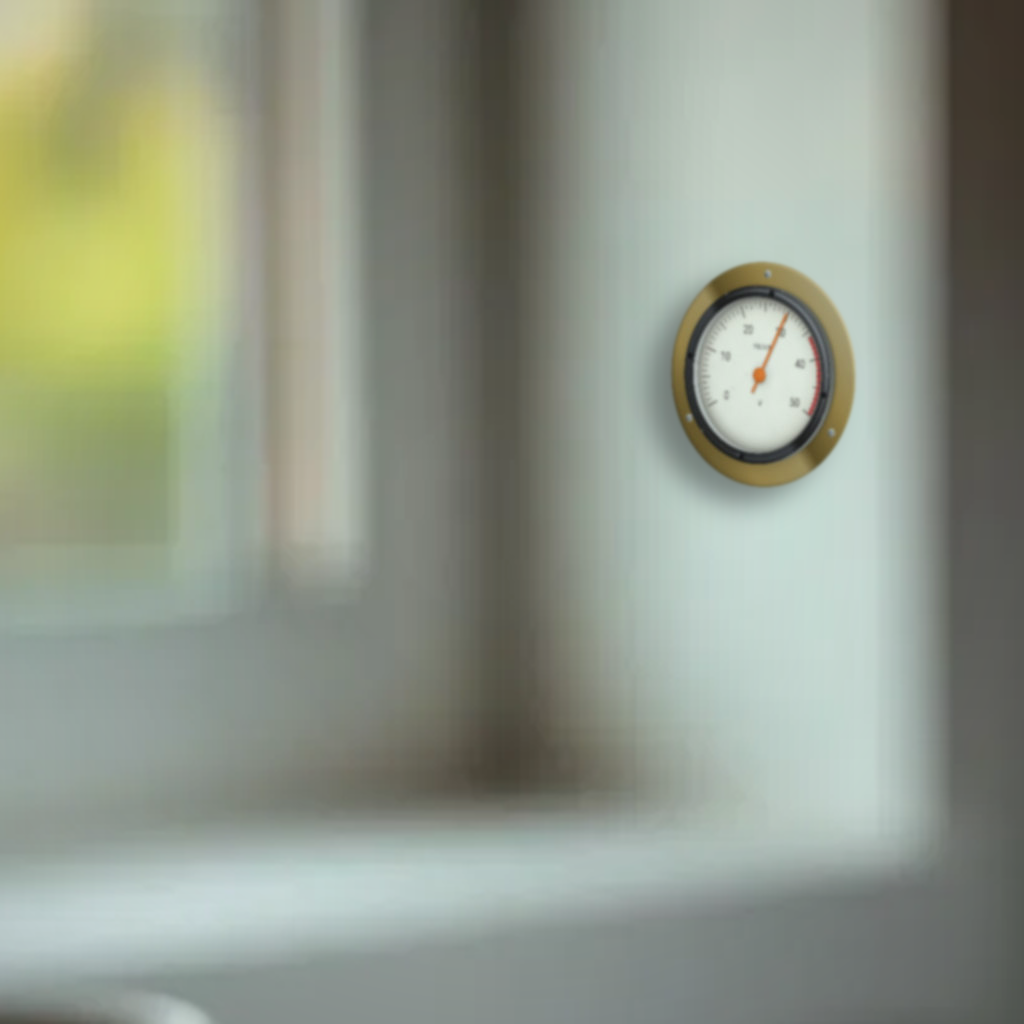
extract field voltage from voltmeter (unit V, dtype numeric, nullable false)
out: 30 V
